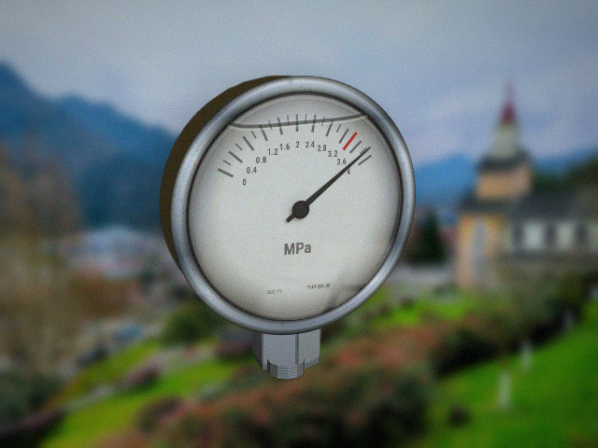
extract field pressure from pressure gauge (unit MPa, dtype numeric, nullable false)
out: 3.8 MPa
